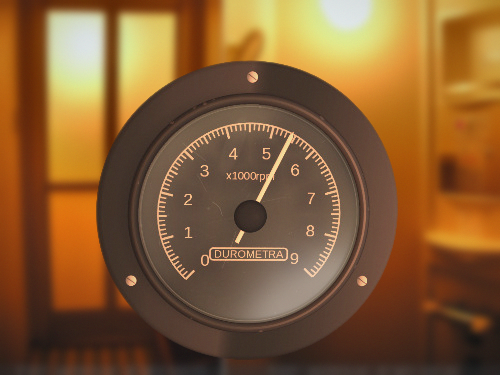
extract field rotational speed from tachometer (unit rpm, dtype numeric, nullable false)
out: 5400 rpm
